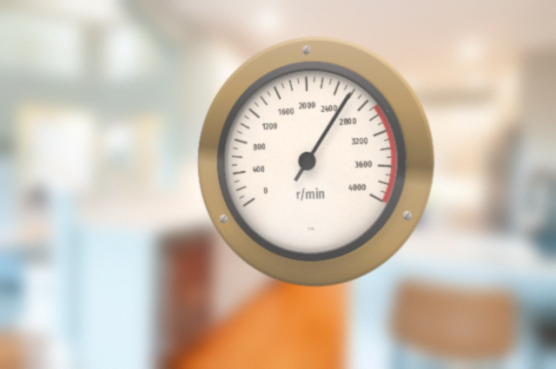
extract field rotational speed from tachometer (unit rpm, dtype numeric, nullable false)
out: 2600 rpm
